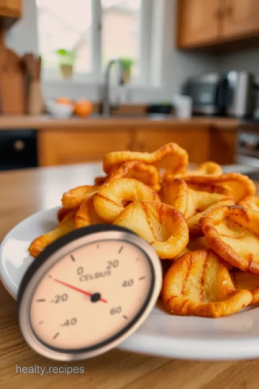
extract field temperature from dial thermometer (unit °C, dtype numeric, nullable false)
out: -10 °C
